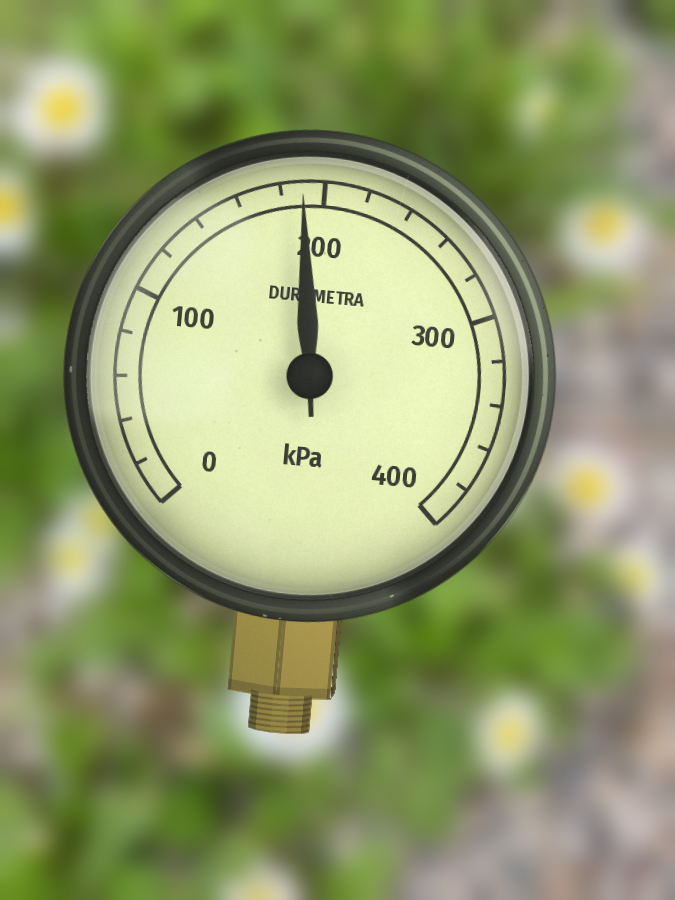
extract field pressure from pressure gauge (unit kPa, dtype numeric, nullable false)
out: 190 kPa
